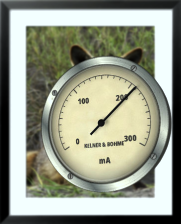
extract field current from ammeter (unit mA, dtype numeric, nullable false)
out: 210 mA
